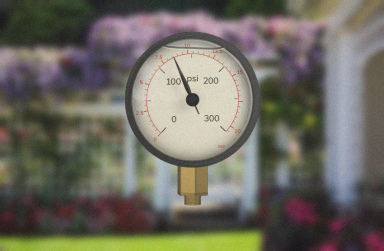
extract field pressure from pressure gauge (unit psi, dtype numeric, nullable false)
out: 125 psi
